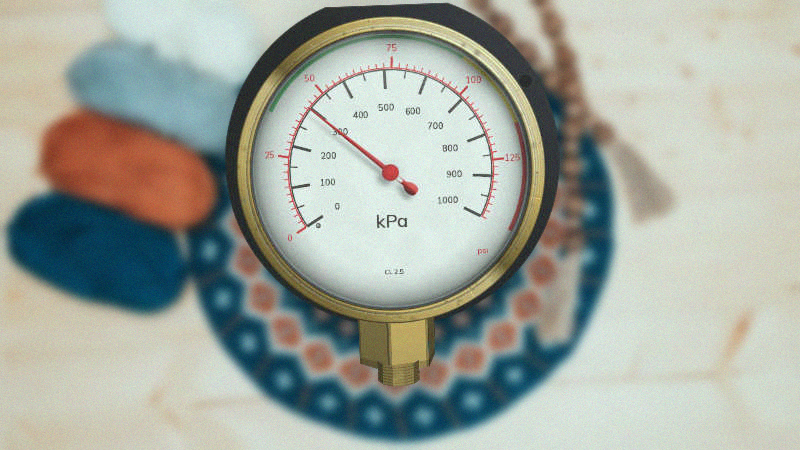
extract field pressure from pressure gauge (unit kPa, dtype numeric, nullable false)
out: 300 kPa
